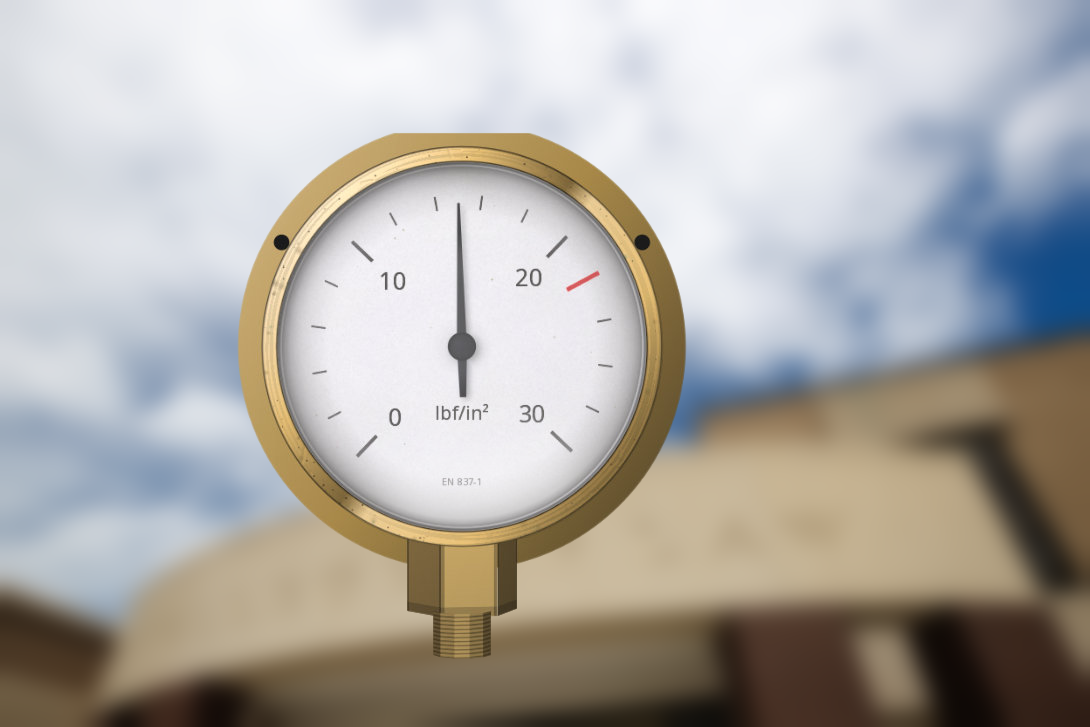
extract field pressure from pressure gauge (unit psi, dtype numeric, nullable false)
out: 15 psi
